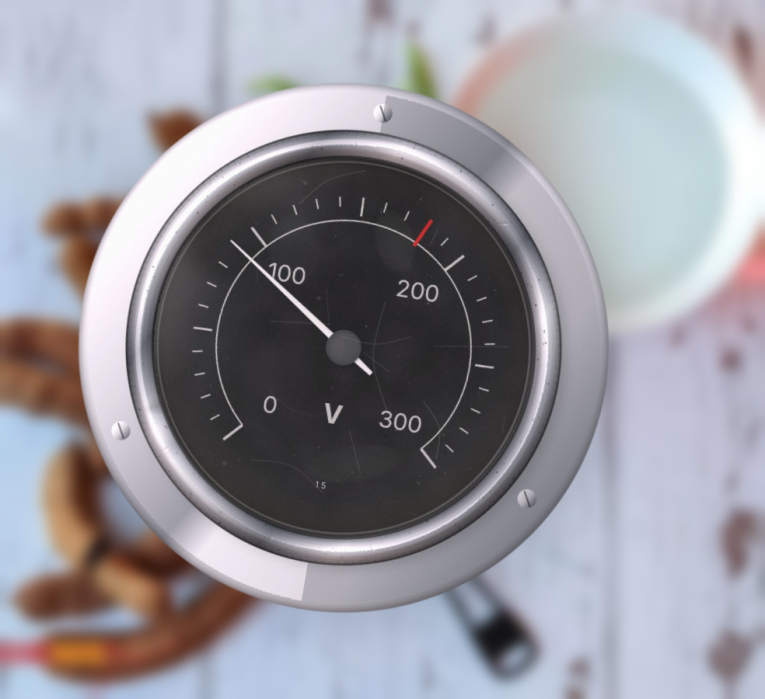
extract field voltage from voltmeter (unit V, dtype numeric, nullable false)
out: 90 V
